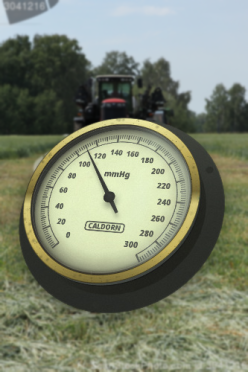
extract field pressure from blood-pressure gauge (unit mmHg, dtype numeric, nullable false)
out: 110 mmHg
